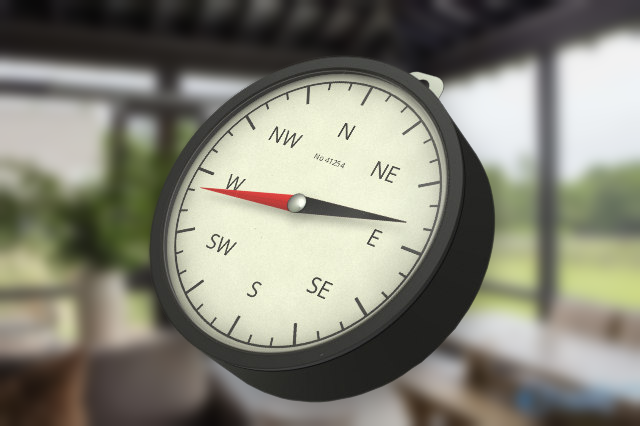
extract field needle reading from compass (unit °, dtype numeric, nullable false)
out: 260 °
